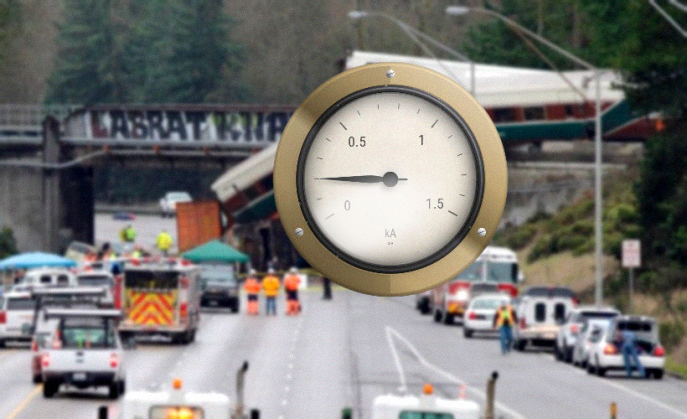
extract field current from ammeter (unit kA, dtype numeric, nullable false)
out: 0.2 kA
